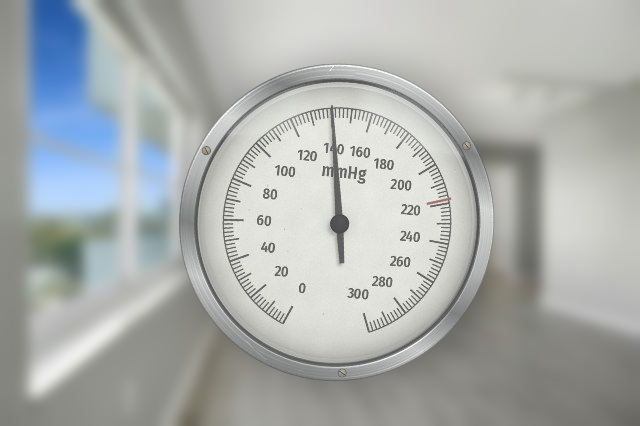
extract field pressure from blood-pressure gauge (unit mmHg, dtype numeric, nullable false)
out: 140 mmHg
